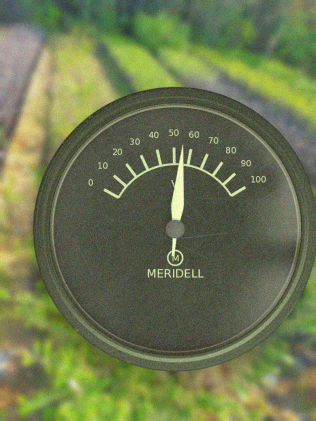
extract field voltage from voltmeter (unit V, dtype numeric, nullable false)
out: 55 V
